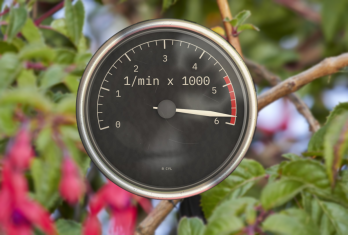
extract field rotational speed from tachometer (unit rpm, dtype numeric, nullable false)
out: 5800 rpm
